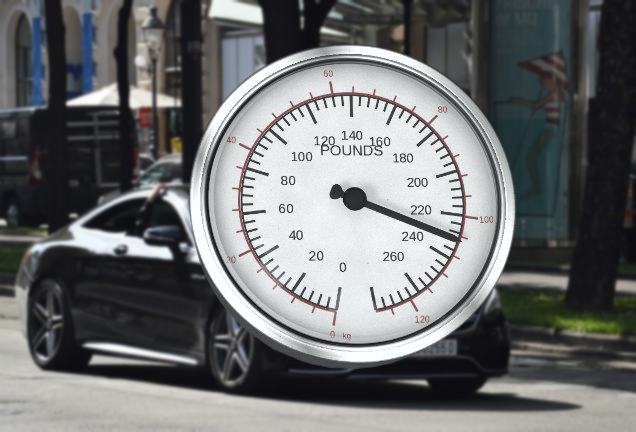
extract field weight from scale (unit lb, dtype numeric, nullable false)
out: 232 lb
